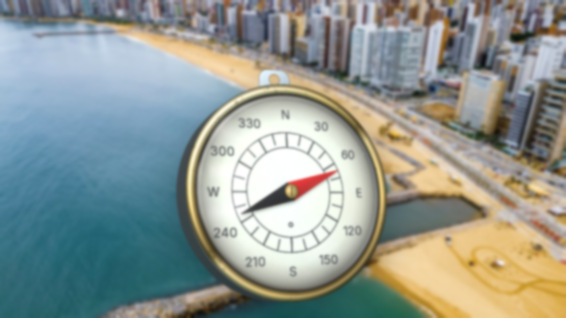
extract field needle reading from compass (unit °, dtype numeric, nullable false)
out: 67.5 °
